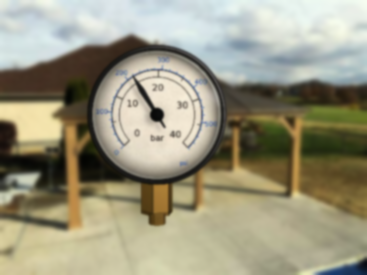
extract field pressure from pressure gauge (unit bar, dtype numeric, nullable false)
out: 15 bar
